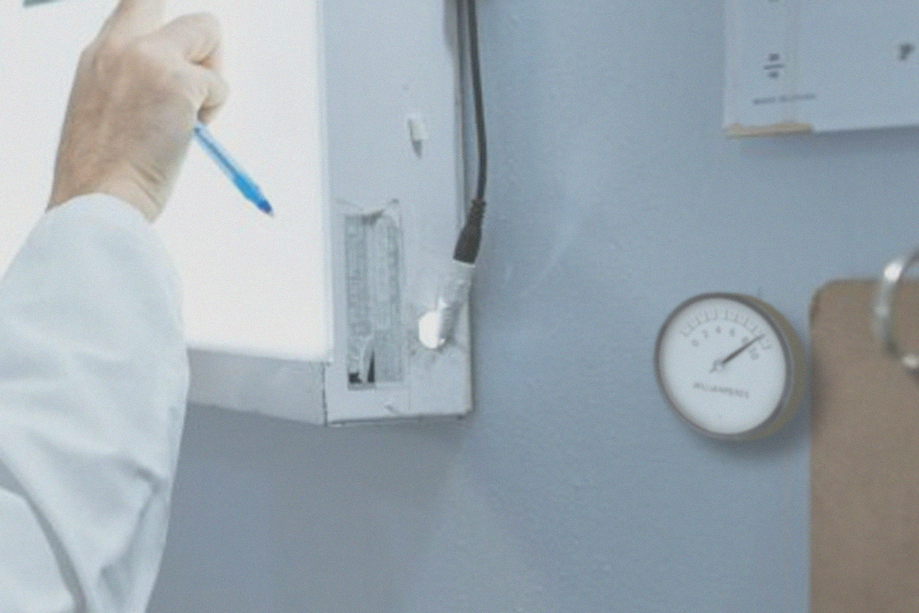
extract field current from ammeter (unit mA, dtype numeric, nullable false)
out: 9 mA
